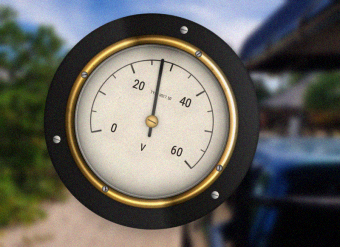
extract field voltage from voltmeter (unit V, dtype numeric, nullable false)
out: 27.5 V
